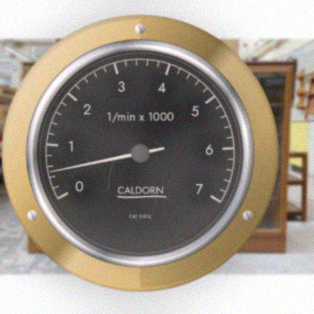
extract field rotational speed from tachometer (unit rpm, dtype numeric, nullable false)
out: 500 rpm
